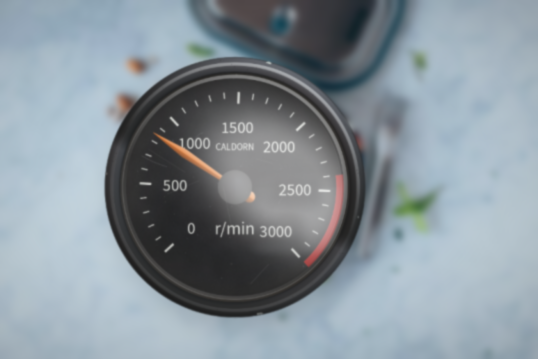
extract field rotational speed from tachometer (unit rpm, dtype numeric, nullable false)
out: 850 rpm
